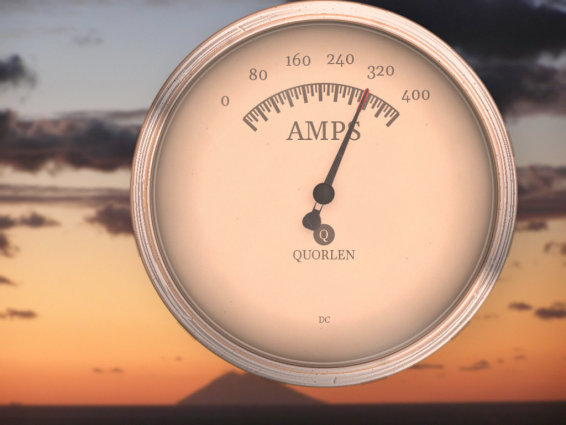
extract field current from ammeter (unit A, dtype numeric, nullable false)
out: 310 A
